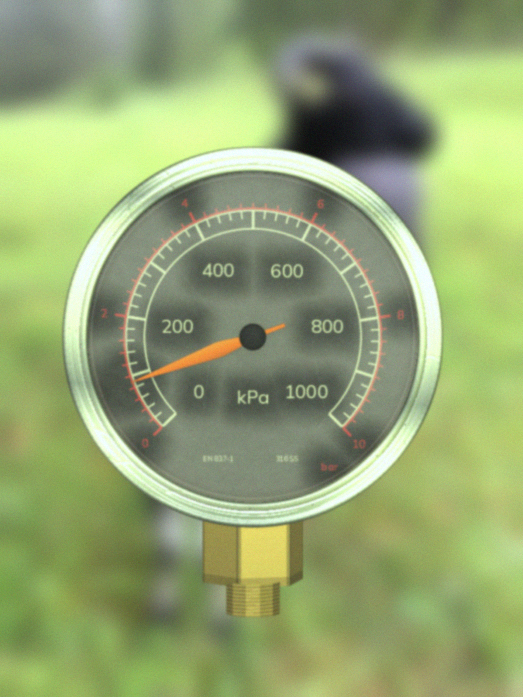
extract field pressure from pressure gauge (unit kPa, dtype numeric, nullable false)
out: 90 kPa
